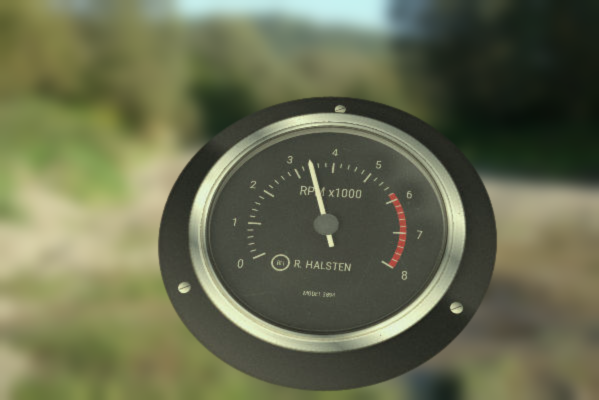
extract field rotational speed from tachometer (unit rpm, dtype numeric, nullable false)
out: 3400 rpm
